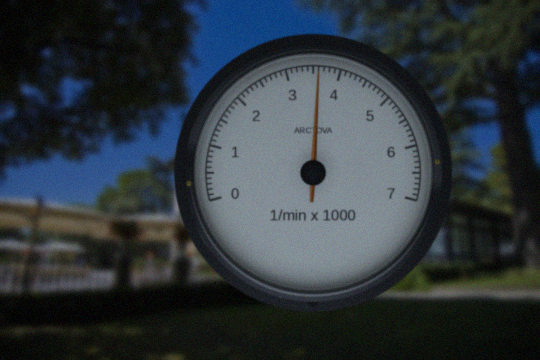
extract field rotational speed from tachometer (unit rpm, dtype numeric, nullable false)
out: 3600 rpm
